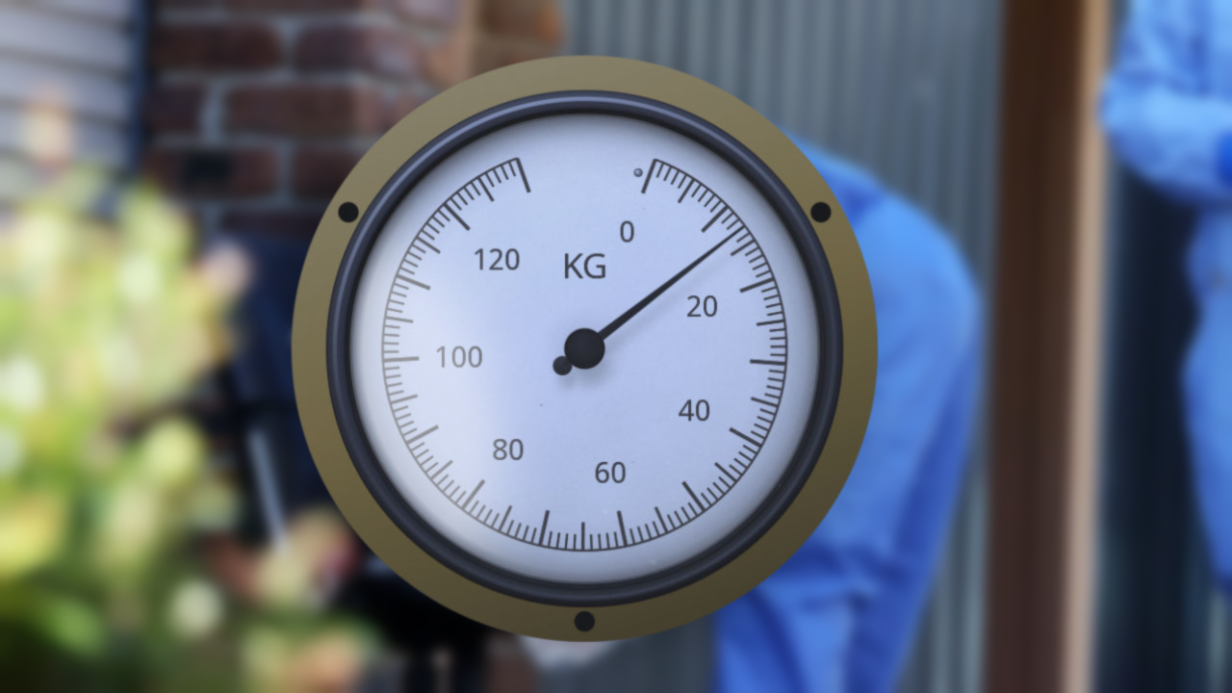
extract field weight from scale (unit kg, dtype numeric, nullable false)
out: 13 kg
